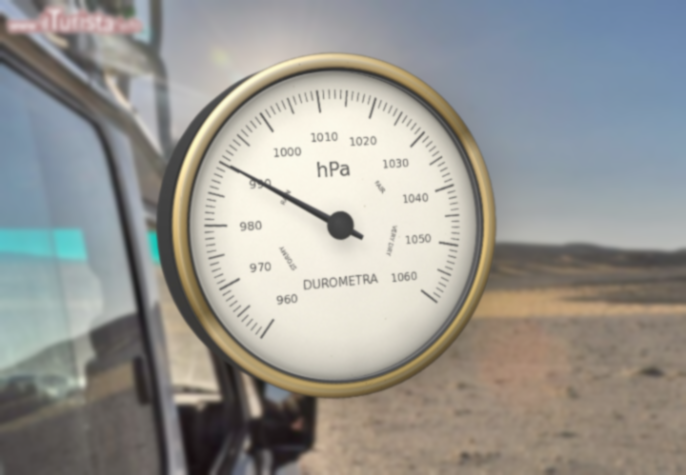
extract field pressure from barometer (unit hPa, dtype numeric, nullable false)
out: 990 hPa
